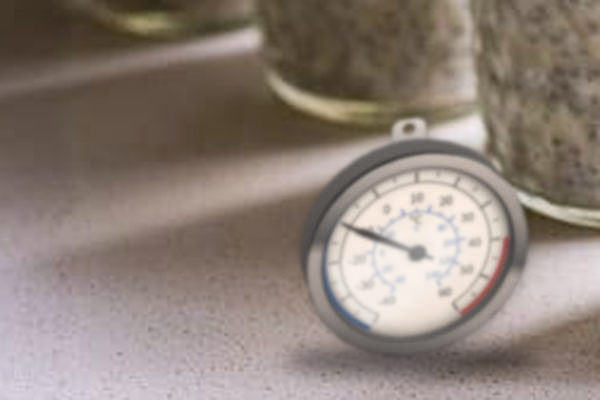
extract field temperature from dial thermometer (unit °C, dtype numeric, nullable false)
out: -10 °C
